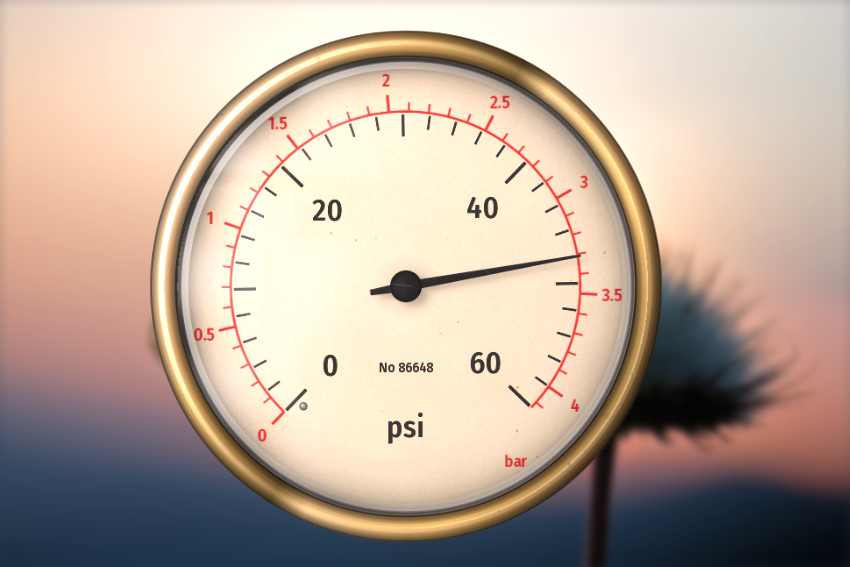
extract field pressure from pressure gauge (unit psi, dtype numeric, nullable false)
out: 48 psi
